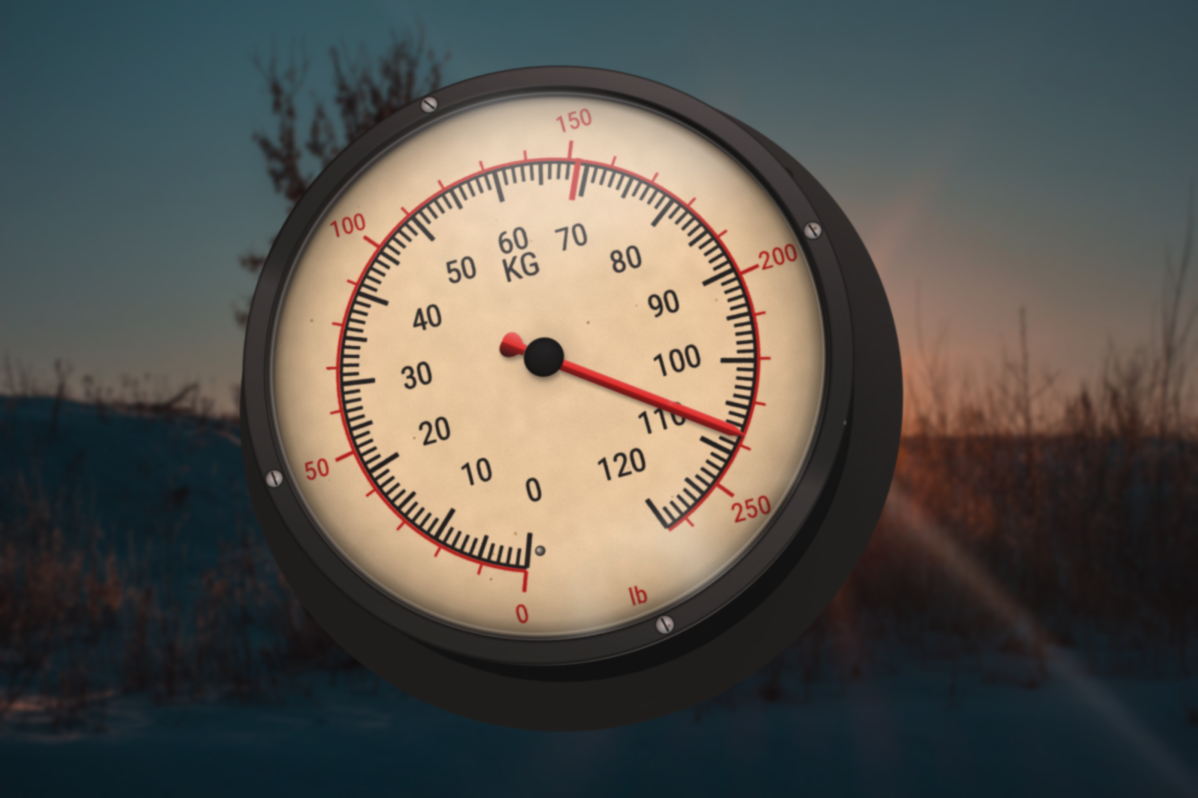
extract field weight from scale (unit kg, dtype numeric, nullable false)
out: 108 kg
